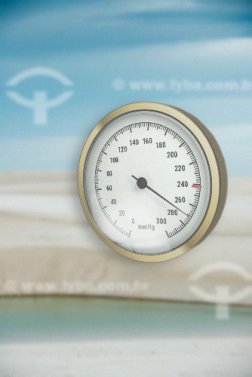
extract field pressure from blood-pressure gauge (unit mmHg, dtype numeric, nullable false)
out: 270 mmHg
